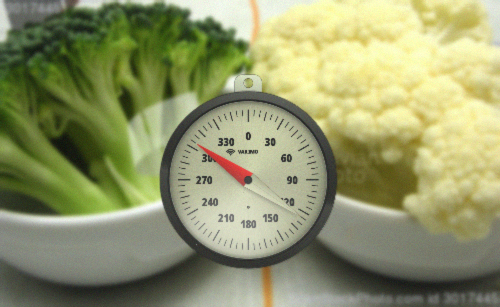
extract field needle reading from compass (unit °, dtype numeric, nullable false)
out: 305 °
